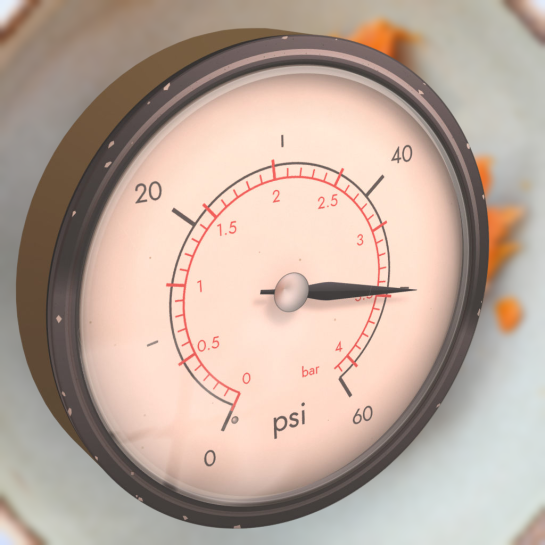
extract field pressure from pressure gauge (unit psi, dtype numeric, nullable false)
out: 50 psi
